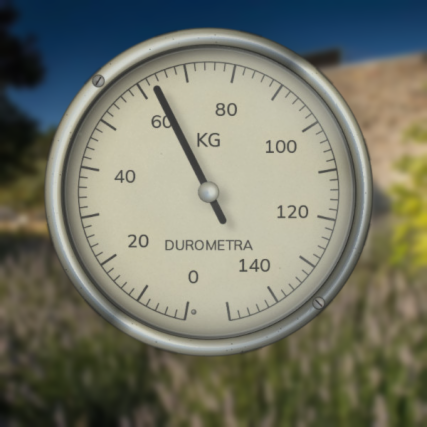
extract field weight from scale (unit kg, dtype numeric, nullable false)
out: 63 kg
